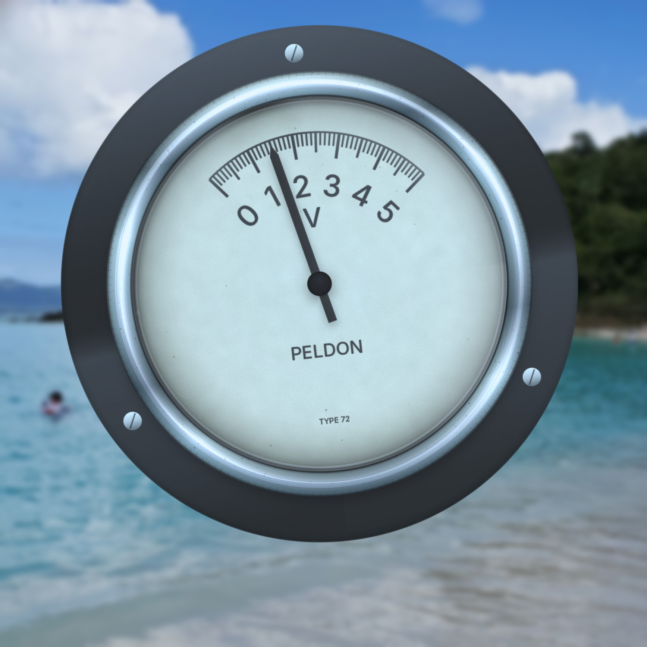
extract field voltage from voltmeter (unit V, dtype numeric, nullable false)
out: 1.5 V
